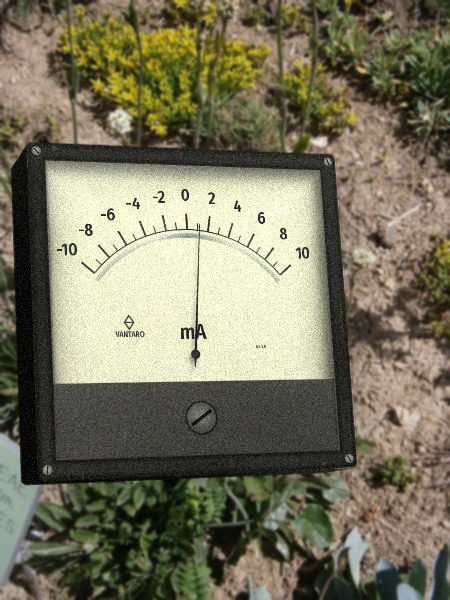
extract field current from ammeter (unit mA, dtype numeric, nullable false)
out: 1 mA
